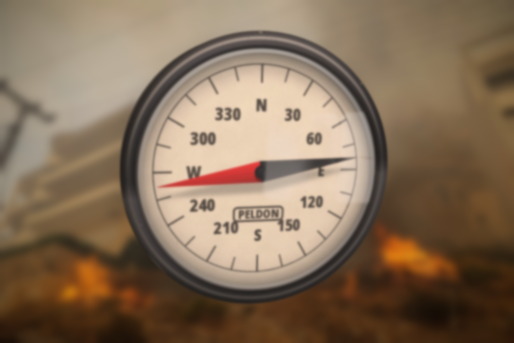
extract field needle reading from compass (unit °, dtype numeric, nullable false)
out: 262.5 °
